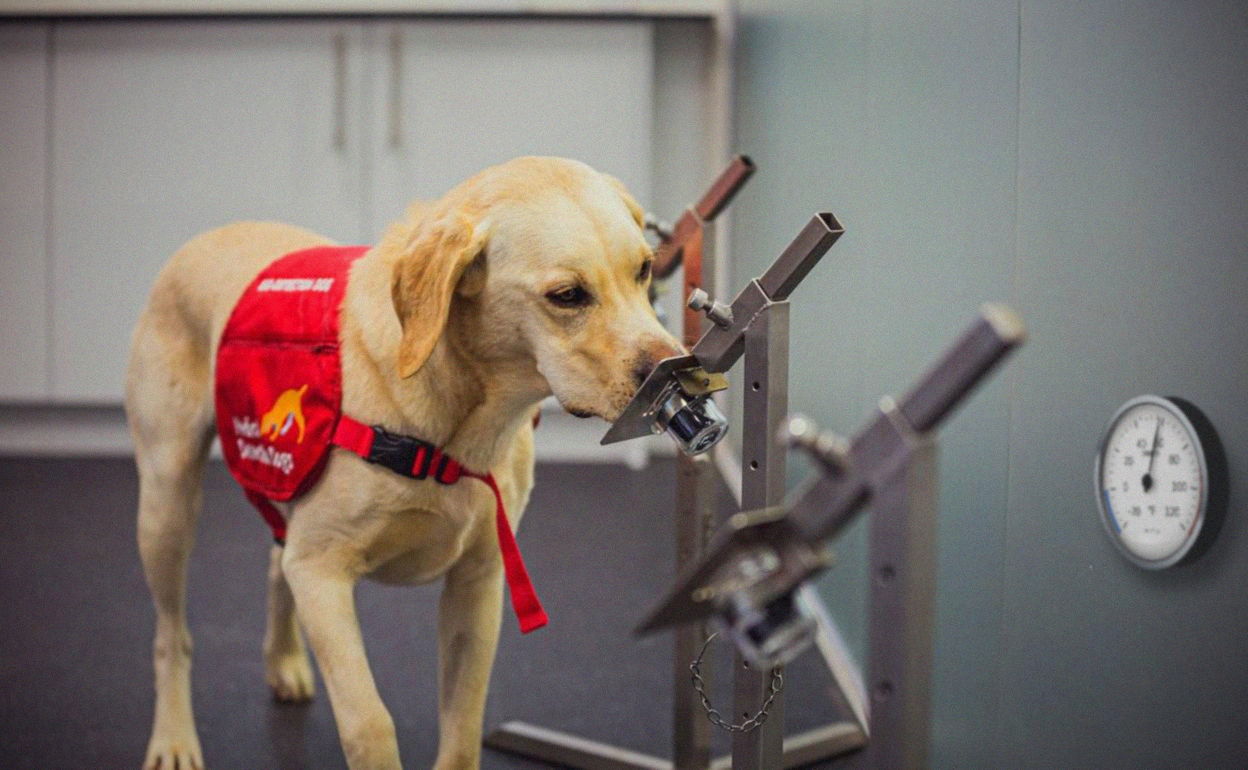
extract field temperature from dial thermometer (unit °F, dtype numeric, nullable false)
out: 60 °F
